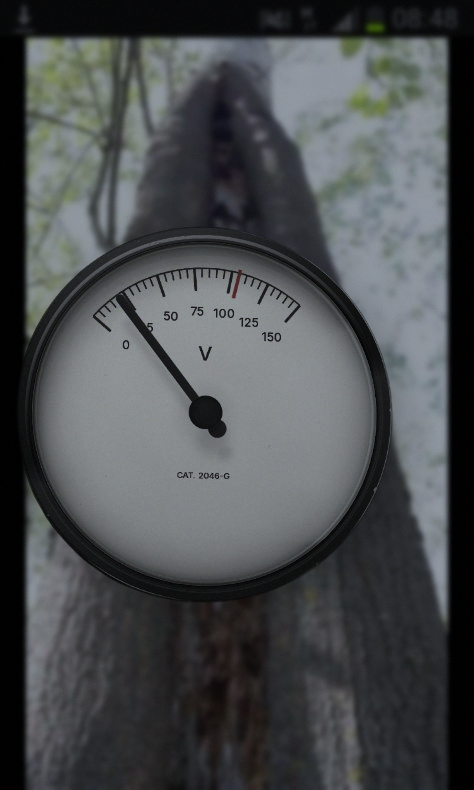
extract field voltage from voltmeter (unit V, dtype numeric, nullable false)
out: 20 V
